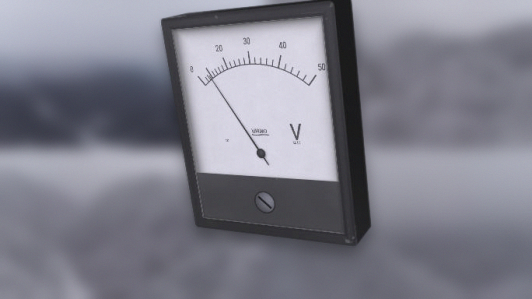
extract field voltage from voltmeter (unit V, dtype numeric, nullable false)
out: 10 V
